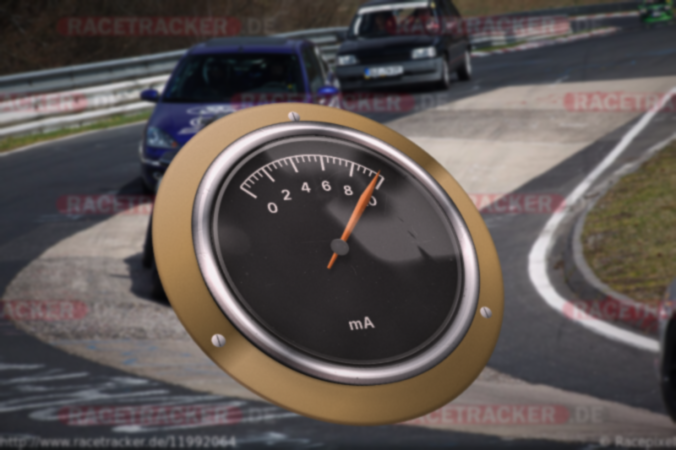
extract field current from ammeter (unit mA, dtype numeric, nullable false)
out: 9.6 mA
